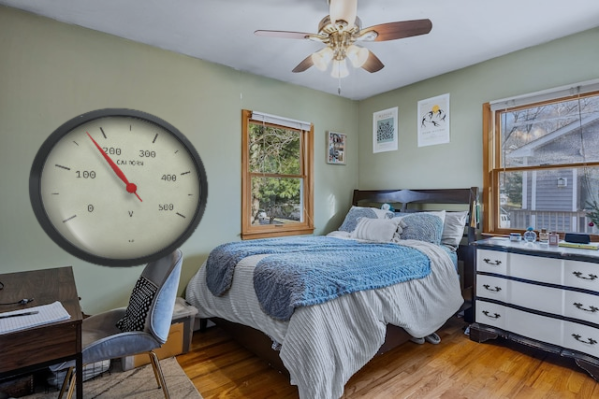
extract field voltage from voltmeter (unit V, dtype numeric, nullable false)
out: 175 V
